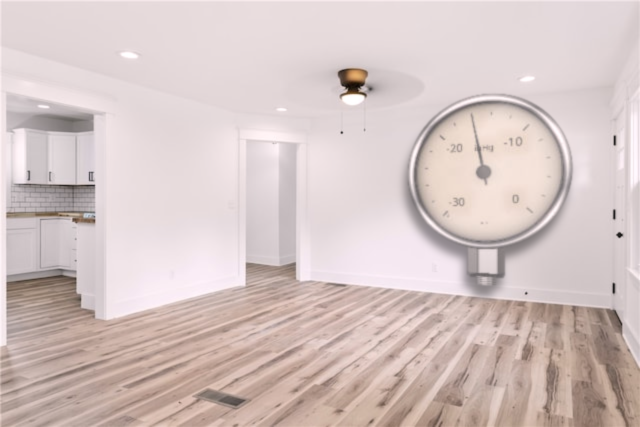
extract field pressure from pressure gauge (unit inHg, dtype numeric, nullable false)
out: -16 inHg
